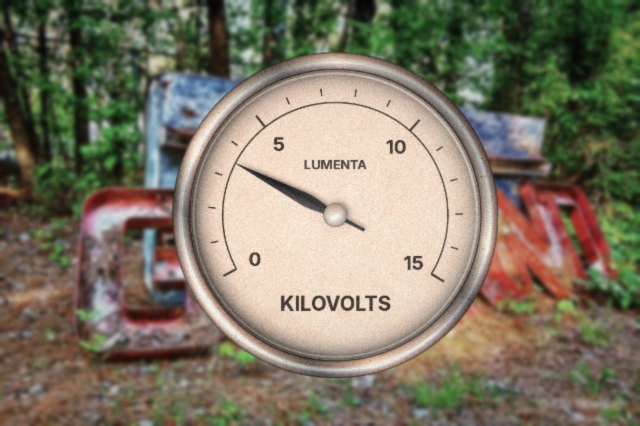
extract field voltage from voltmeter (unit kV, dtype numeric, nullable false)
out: 3.5 kV
